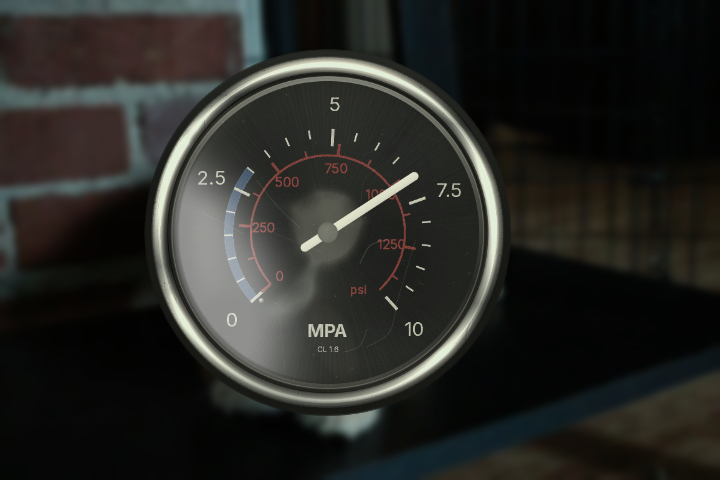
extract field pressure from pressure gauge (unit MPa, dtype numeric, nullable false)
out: 7 MPa
